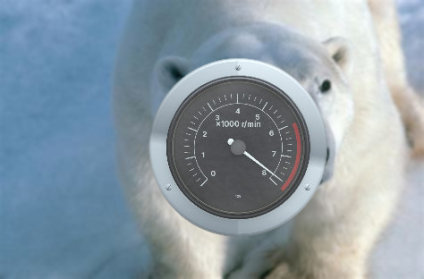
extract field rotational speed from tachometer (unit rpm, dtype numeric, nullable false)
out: 7800 rpm
